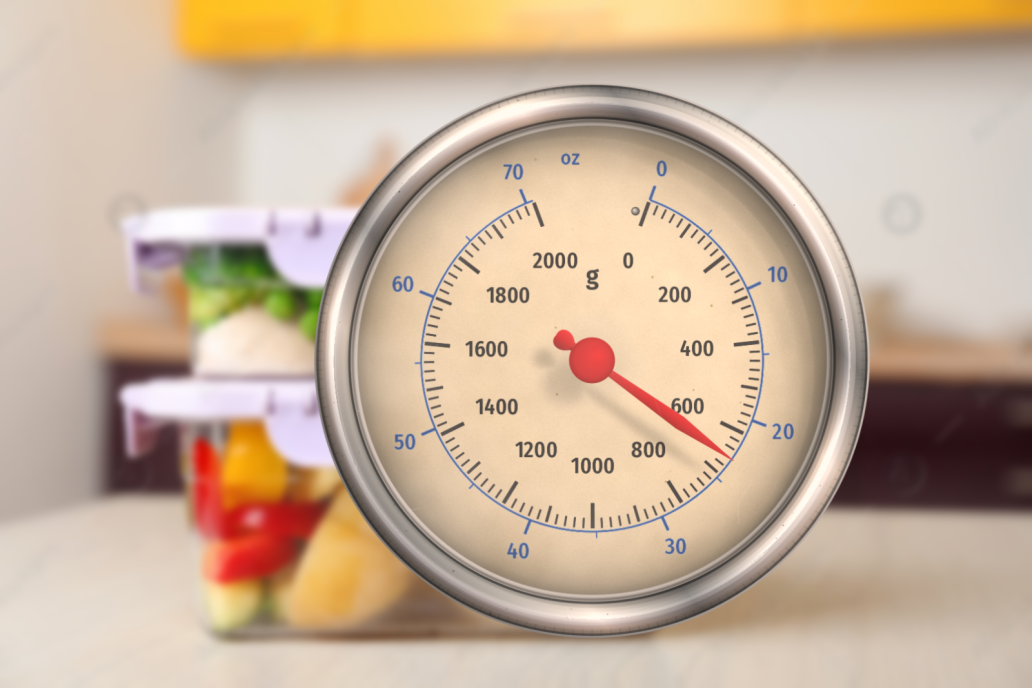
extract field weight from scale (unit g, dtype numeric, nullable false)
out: 660 g
